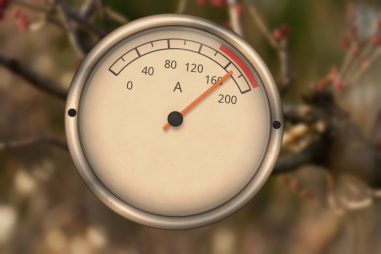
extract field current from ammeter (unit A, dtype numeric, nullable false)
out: 170 A
